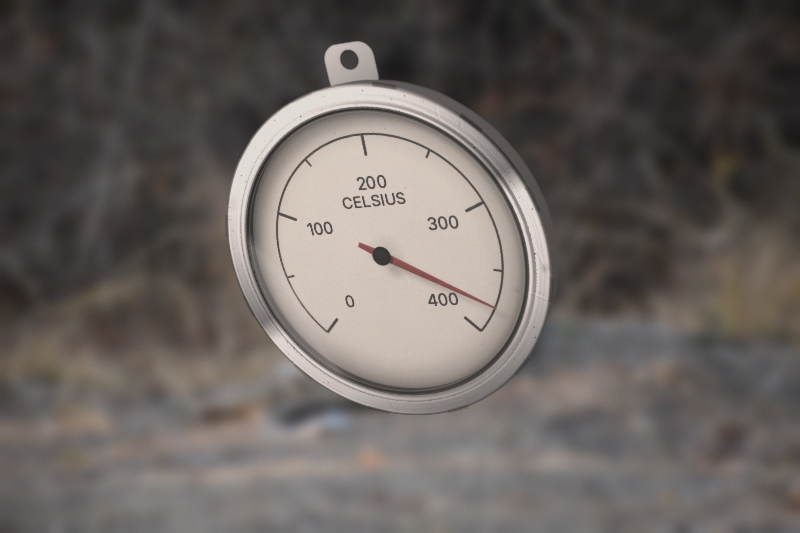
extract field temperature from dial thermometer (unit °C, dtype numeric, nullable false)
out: 375 °C
